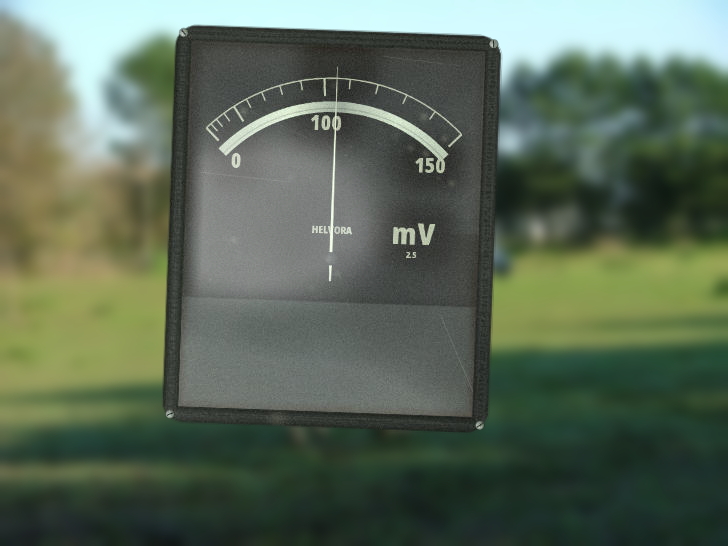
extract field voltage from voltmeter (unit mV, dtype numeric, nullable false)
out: 105 mV
